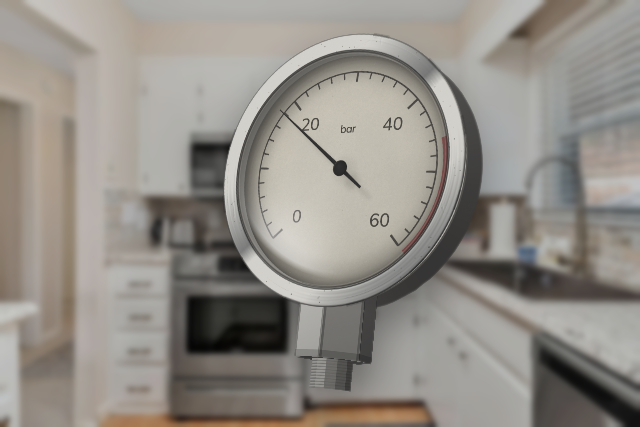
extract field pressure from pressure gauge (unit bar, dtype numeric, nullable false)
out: 18 bar
